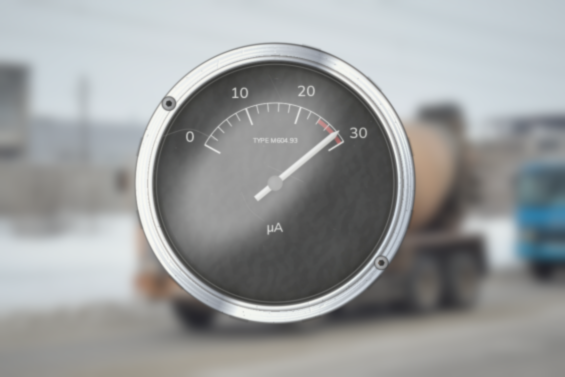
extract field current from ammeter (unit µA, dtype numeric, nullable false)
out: 28 µA
